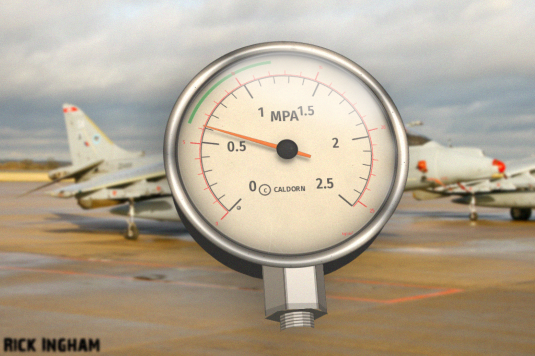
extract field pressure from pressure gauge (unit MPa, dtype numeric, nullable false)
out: 0.6 MPa
